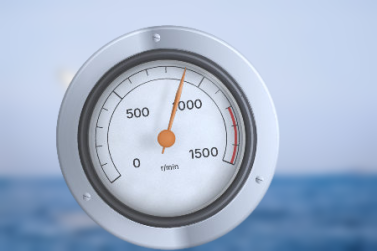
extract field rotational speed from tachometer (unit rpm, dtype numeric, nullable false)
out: 900 rpm
